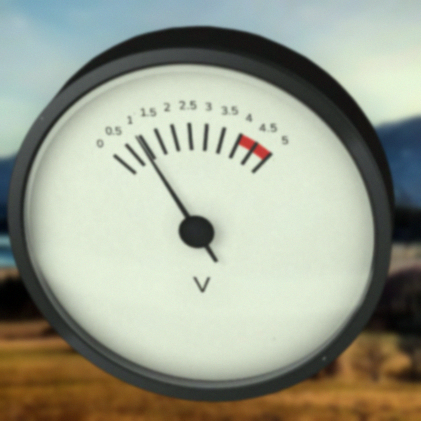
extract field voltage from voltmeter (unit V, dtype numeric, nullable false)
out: 1 V
